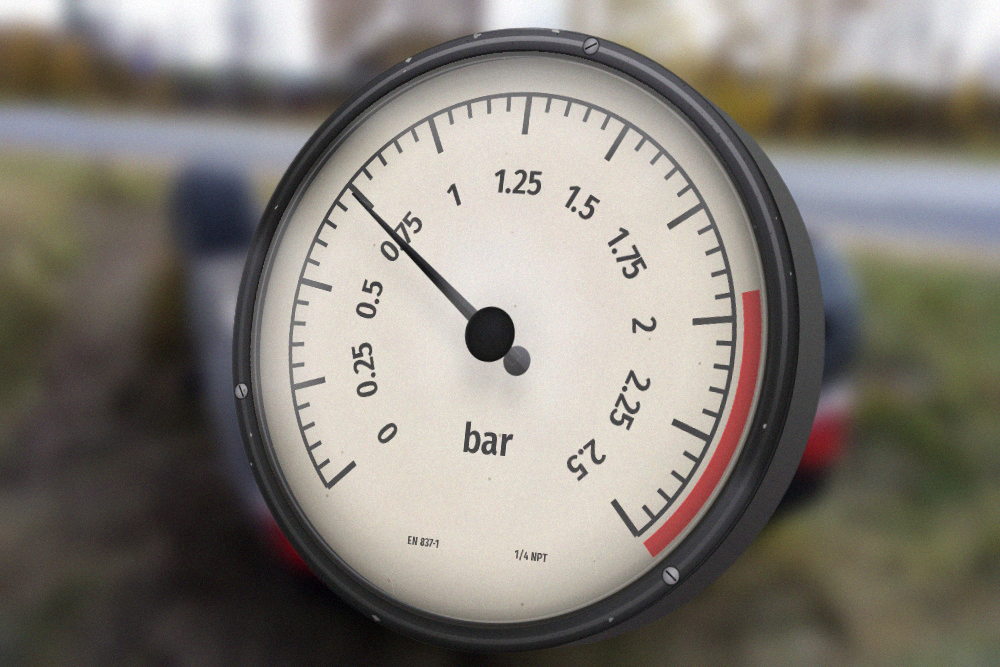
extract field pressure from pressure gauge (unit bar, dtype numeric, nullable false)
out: 0.75 bar
